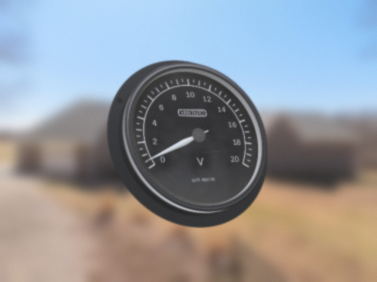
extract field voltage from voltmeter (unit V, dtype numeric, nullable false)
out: 0.5 V
